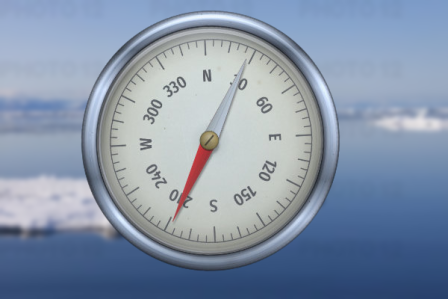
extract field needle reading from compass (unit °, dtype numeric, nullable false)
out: 207.5 °
